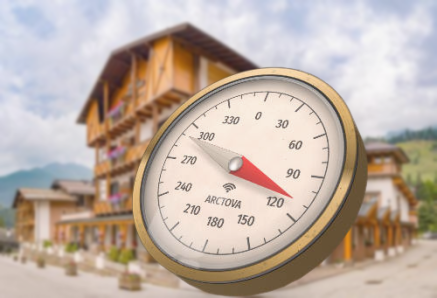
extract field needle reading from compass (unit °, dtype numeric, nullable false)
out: 110 °
